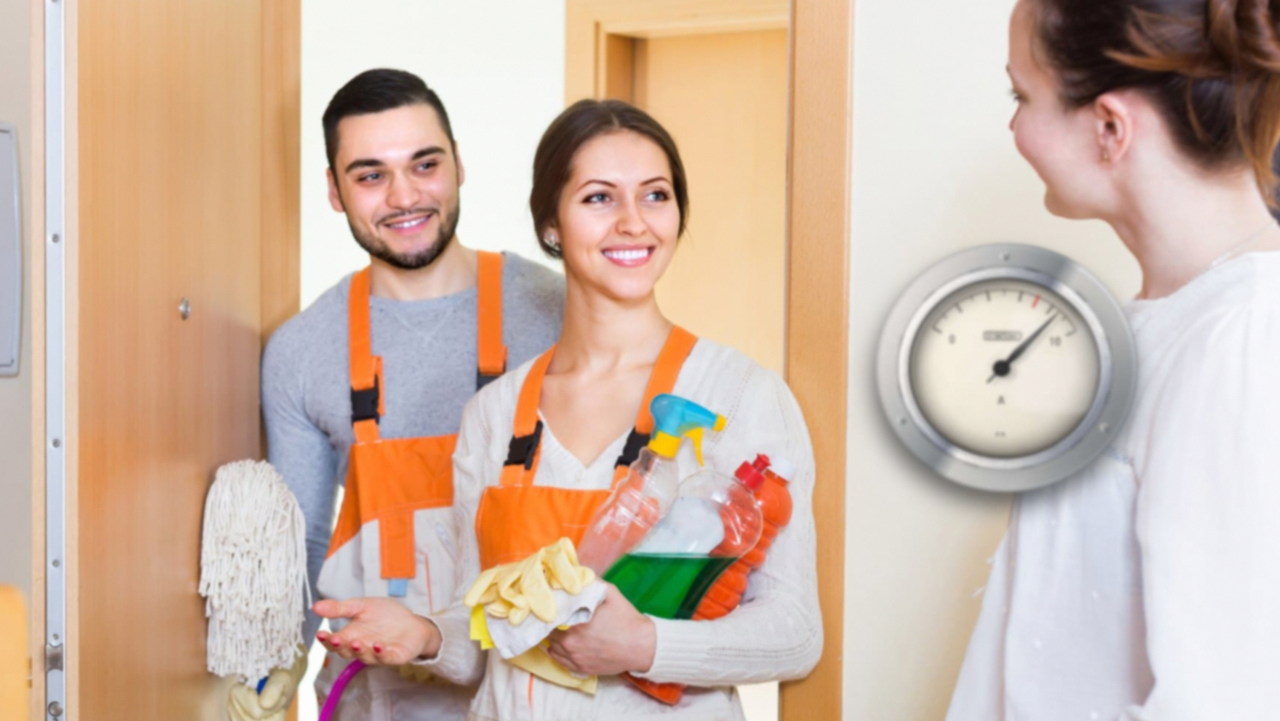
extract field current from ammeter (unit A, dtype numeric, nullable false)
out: 8.5 A
